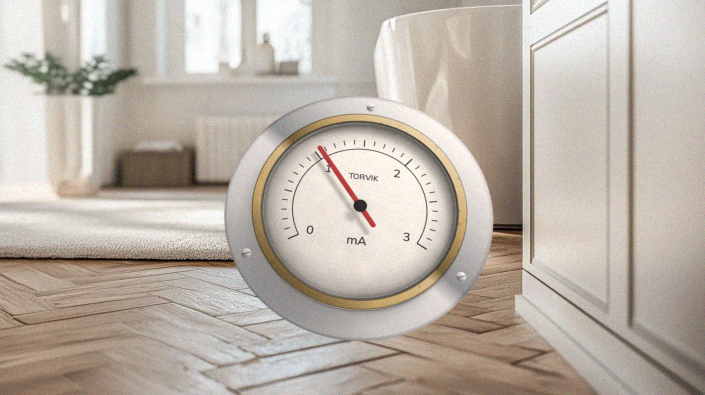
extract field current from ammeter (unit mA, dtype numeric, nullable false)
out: 1.05 mA
